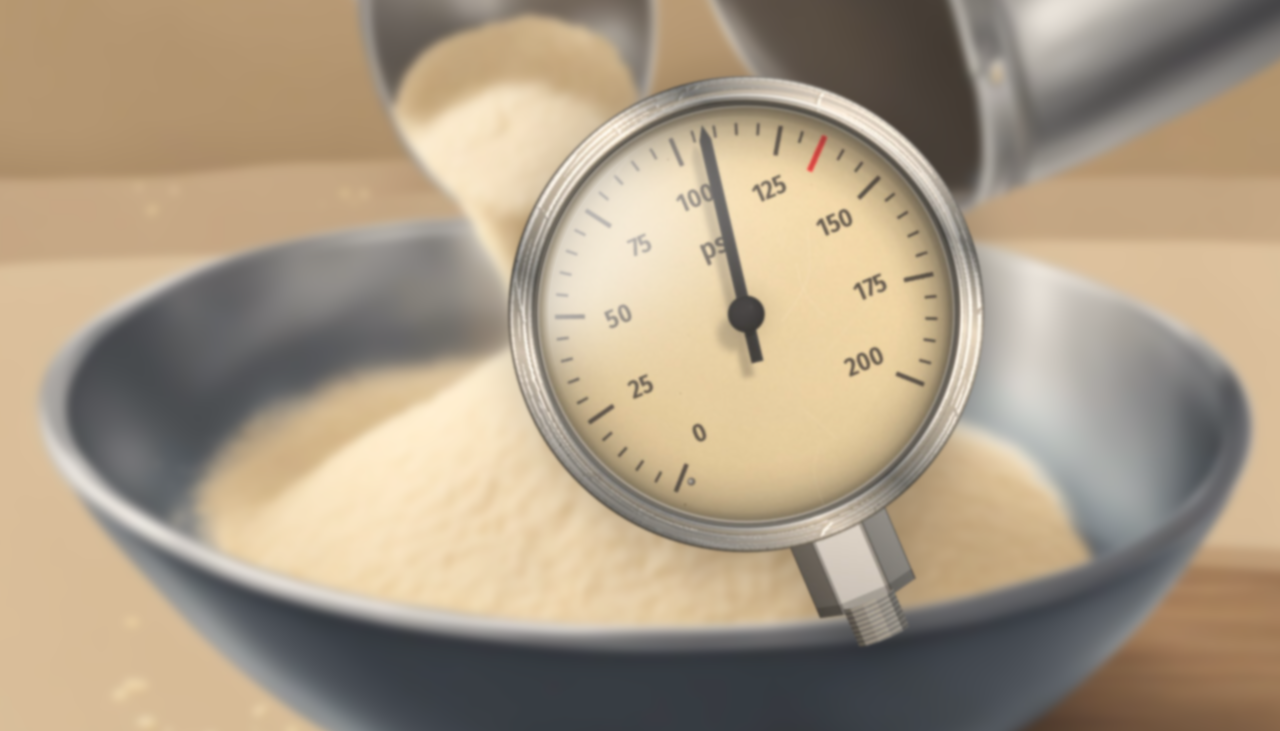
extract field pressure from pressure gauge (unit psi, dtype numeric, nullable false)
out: 107.5 psi
